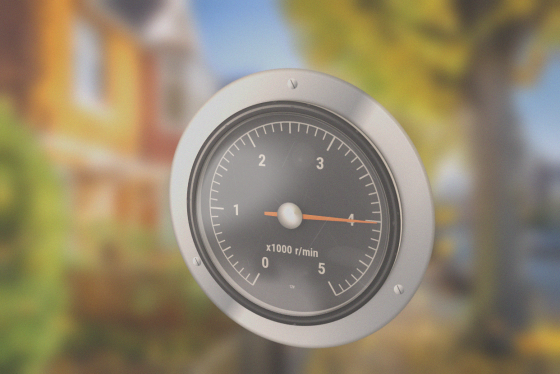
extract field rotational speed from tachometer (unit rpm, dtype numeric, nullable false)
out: 4000 rpm
